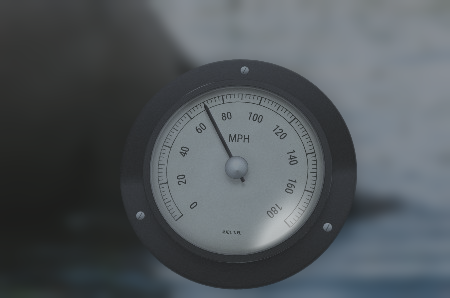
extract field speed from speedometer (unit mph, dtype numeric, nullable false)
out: 70 mph
